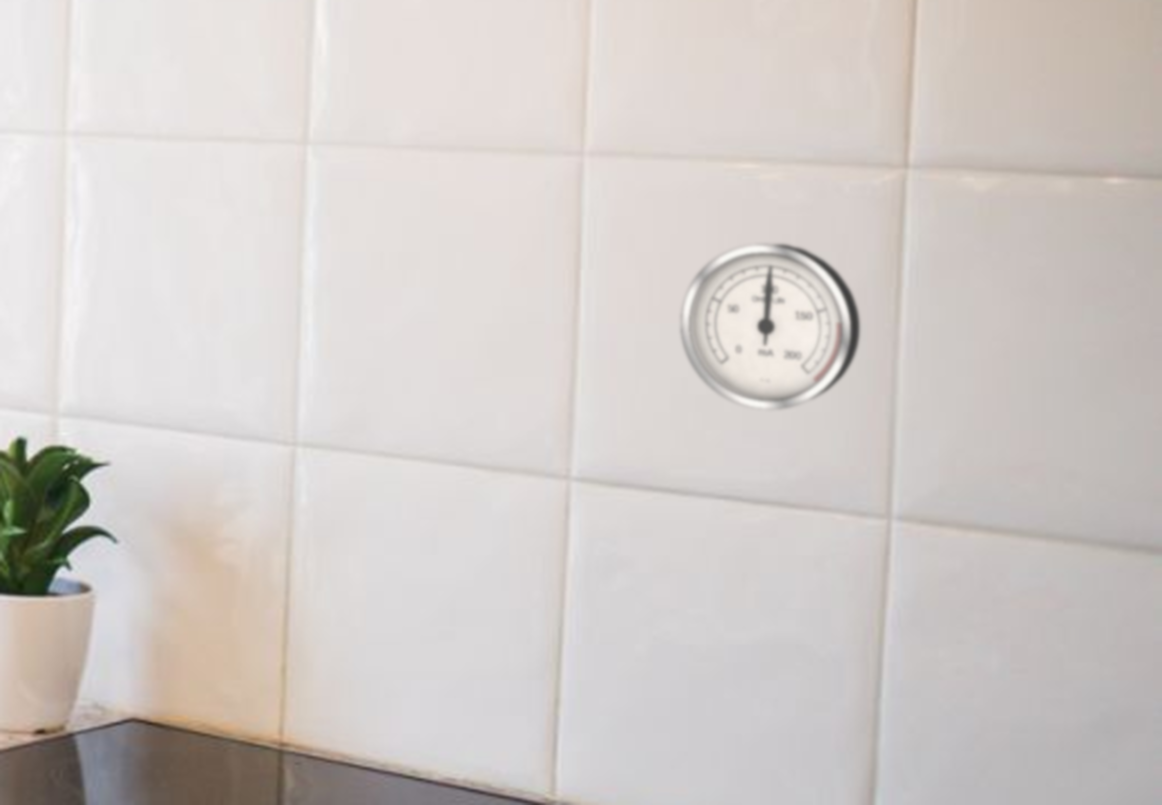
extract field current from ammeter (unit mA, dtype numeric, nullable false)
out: 100 mA
